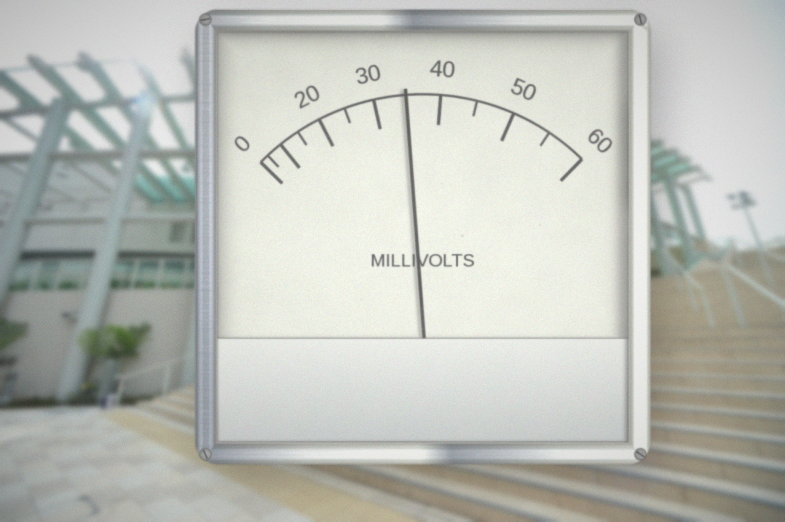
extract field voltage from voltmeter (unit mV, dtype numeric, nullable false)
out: 35 mV
